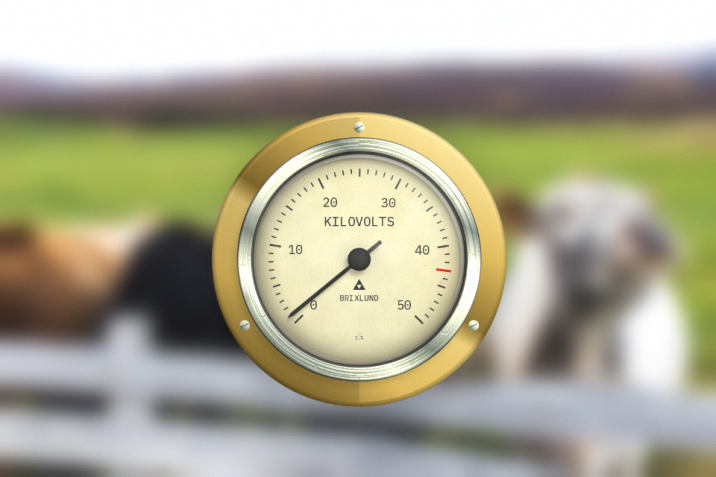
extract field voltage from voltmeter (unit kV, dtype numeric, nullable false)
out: 1 kV
